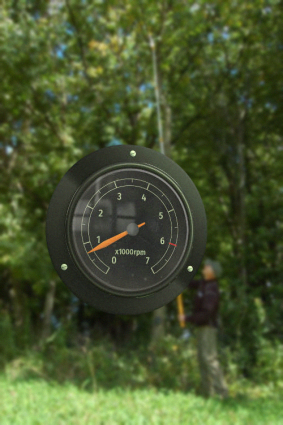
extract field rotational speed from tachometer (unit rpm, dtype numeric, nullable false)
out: 750 rpm
